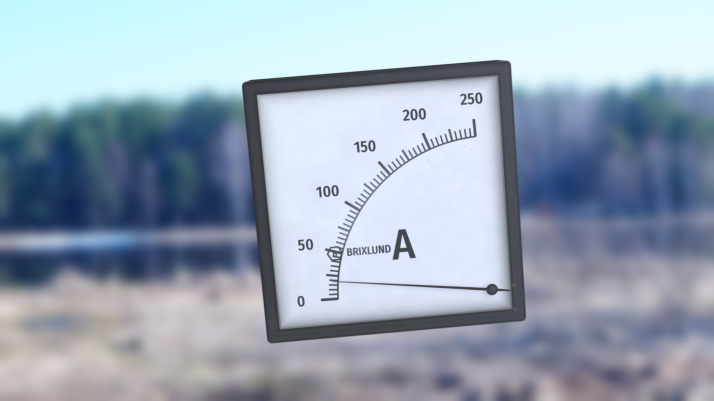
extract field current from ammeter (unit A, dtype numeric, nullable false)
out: 20 A
